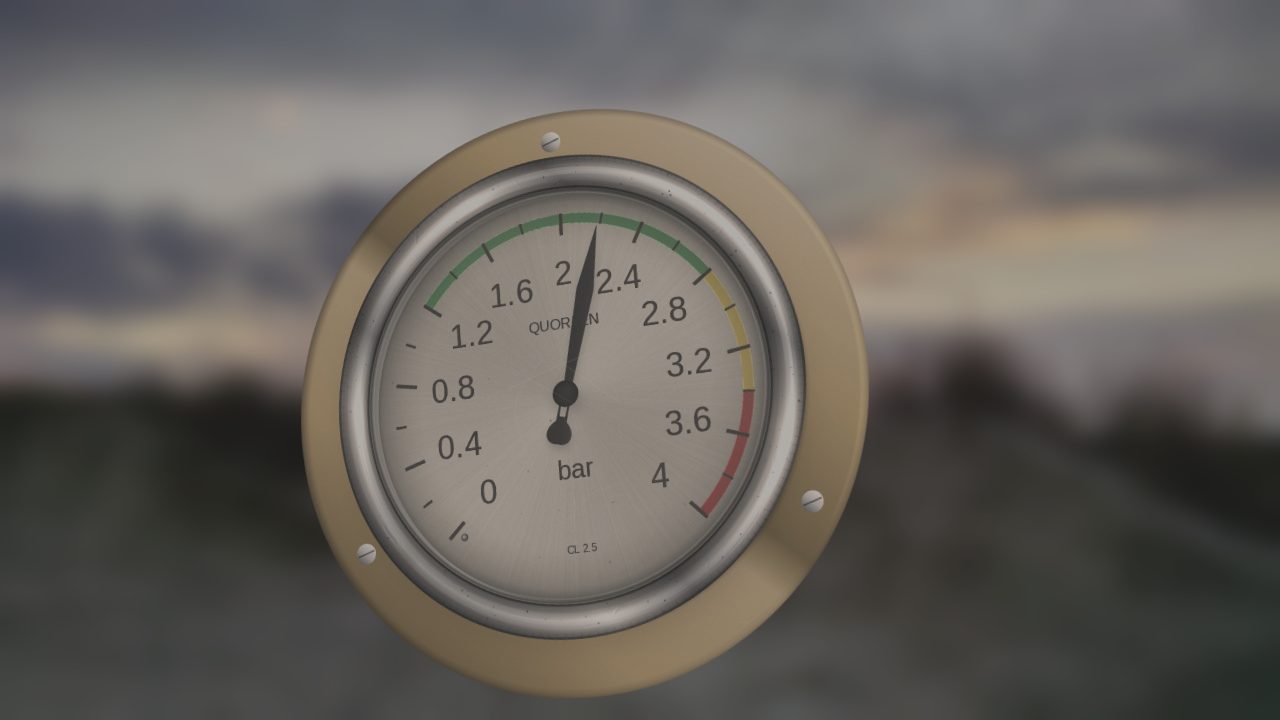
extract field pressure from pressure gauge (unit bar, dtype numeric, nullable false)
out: 2.2 bar
